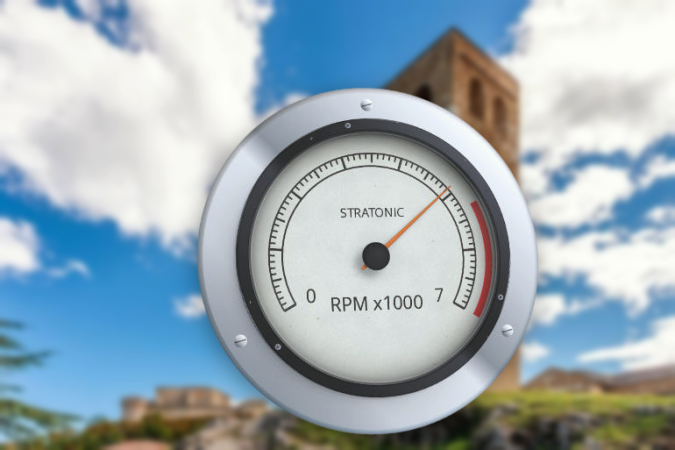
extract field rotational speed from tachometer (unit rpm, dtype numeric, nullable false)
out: 4900 rpm
